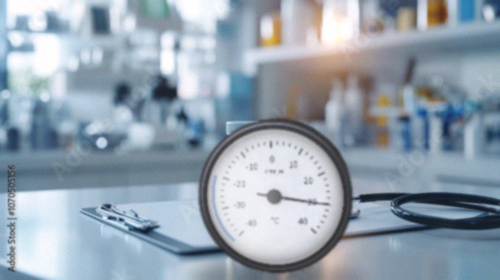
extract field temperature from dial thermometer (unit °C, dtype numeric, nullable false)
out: 30 °C
